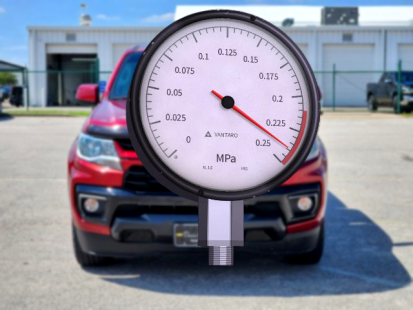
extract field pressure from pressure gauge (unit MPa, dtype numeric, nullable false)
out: 0.24 MPa
